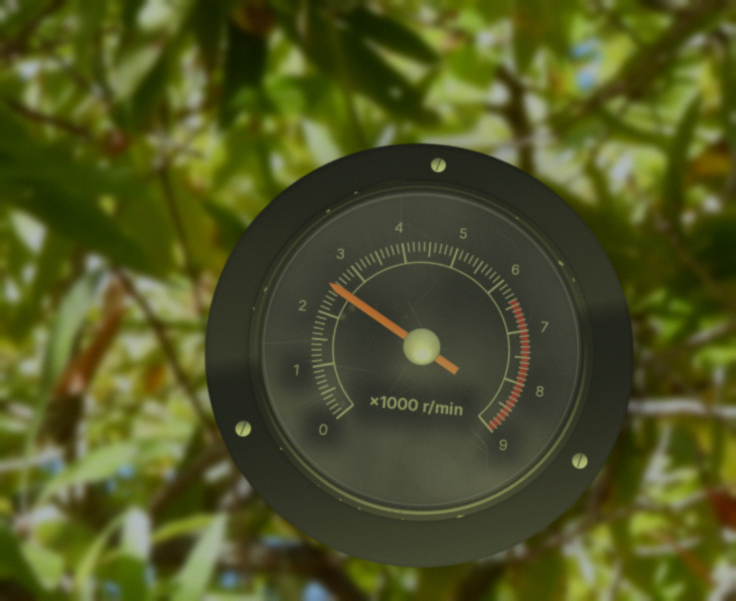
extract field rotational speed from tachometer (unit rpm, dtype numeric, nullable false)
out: 2500 rpm
